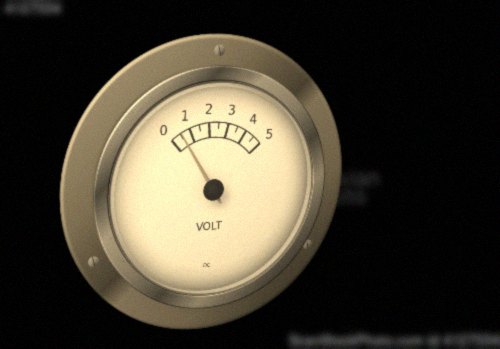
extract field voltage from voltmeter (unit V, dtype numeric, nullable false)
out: 0.5 V
